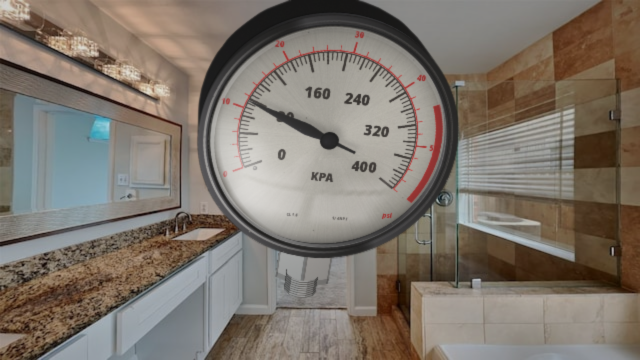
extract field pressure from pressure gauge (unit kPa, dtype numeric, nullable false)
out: 80 kPa
